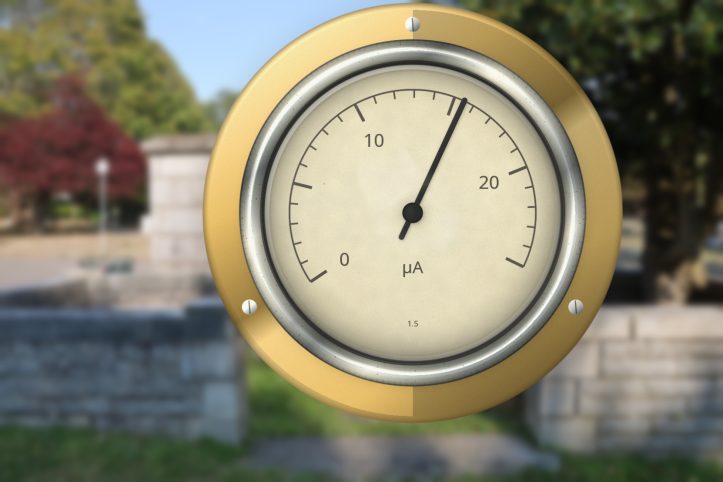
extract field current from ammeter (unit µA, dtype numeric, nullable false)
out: 15.5 µA
